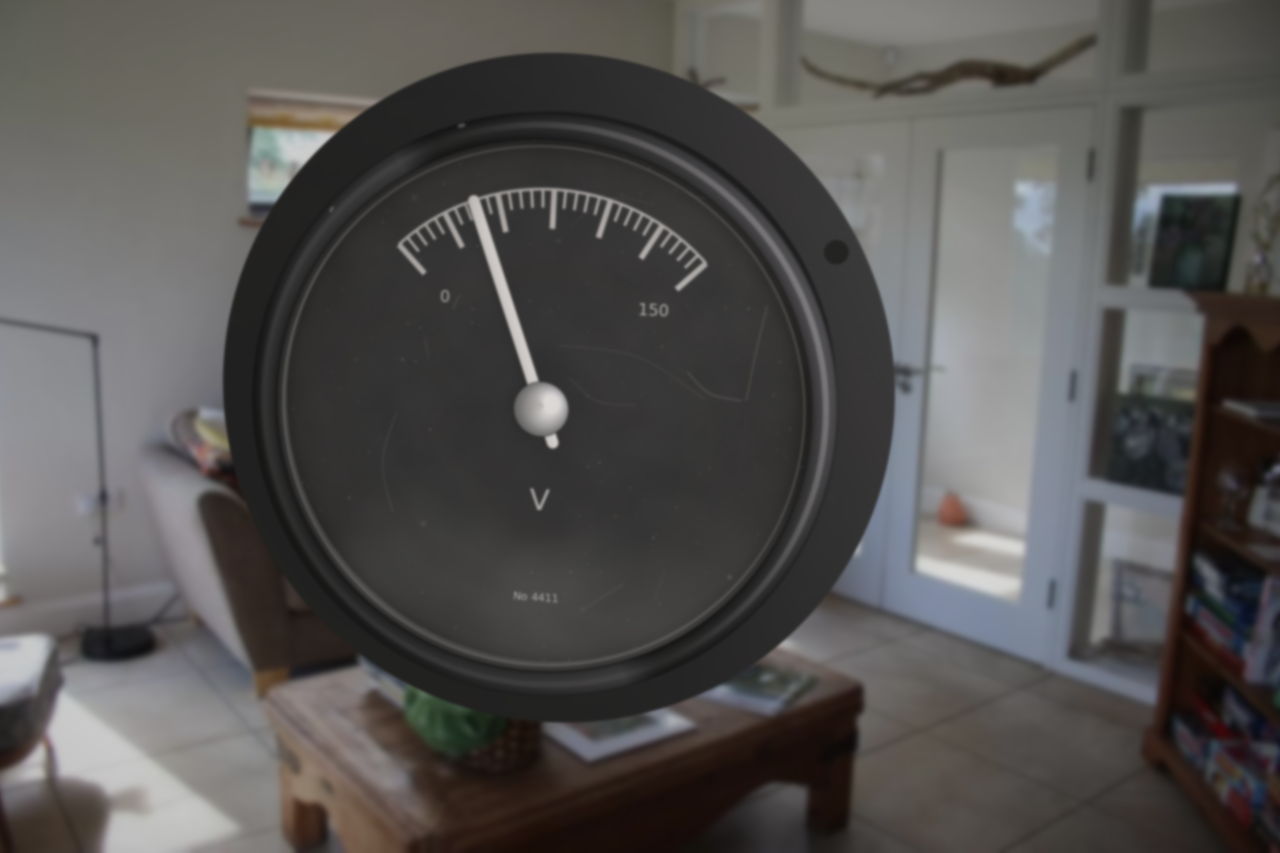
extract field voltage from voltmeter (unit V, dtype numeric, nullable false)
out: 40 V
